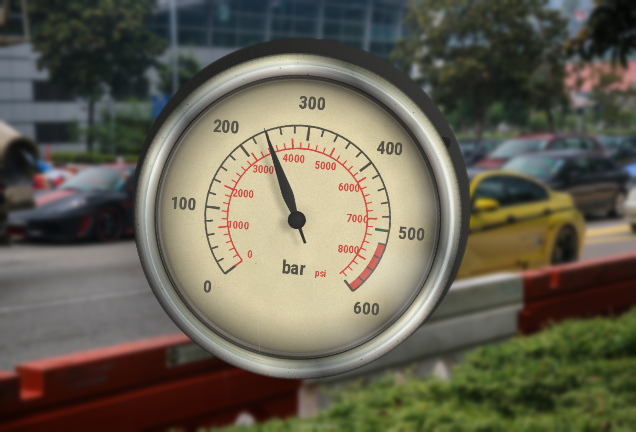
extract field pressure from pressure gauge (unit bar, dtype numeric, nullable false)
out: 240 bar
